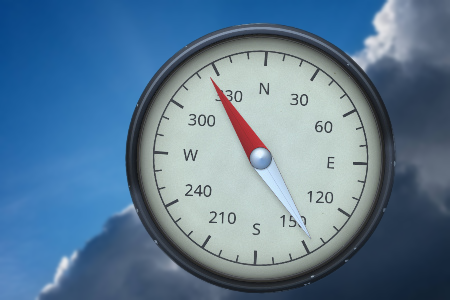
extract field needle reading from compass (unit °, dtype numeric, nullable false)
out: 325 °
